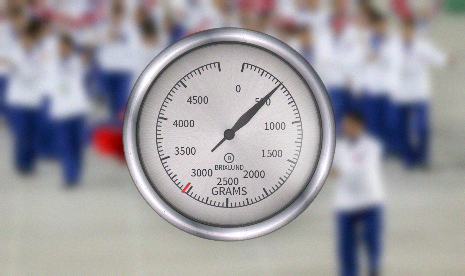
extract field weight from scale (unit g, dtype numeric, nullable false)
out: 500 g
